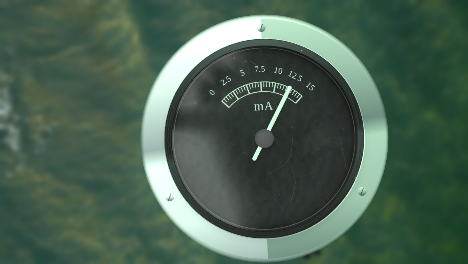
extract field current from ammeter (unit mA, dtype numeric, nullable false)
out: 12.5 mA
